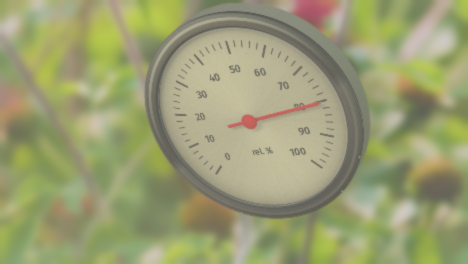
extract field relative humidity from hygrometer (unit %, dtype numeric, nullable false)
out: 80 %
